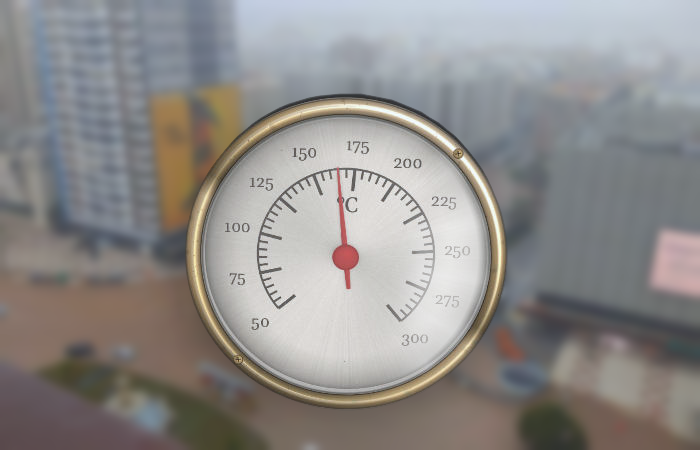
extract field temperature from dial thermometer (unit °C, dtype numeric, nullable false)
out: 165 °C
